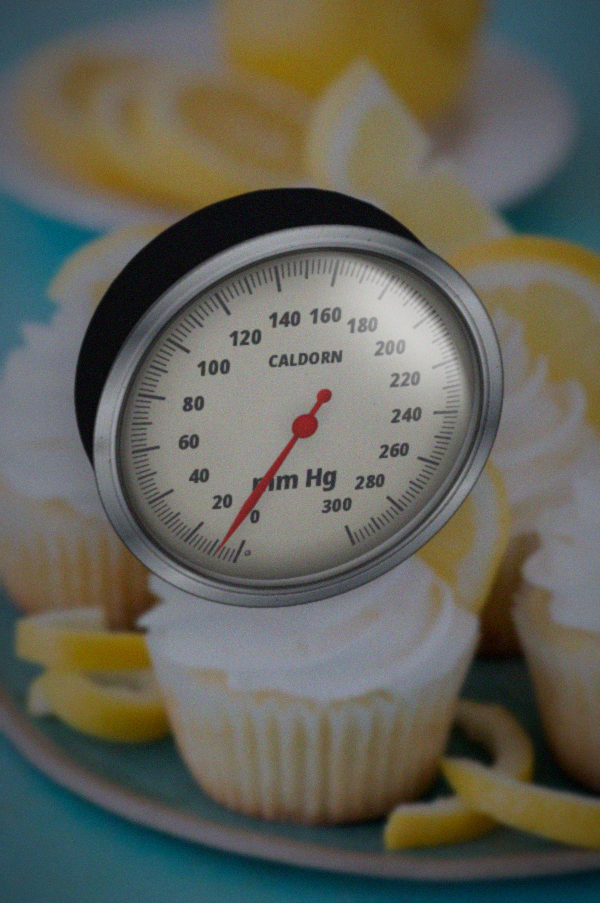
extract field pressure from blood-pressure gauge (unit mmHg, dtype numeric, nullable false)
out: 10 mmHg
